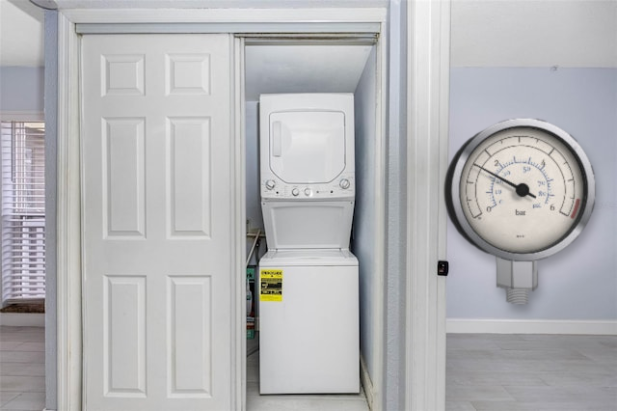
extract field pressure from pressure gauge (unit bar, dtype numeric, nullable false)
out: 1.5 bar
